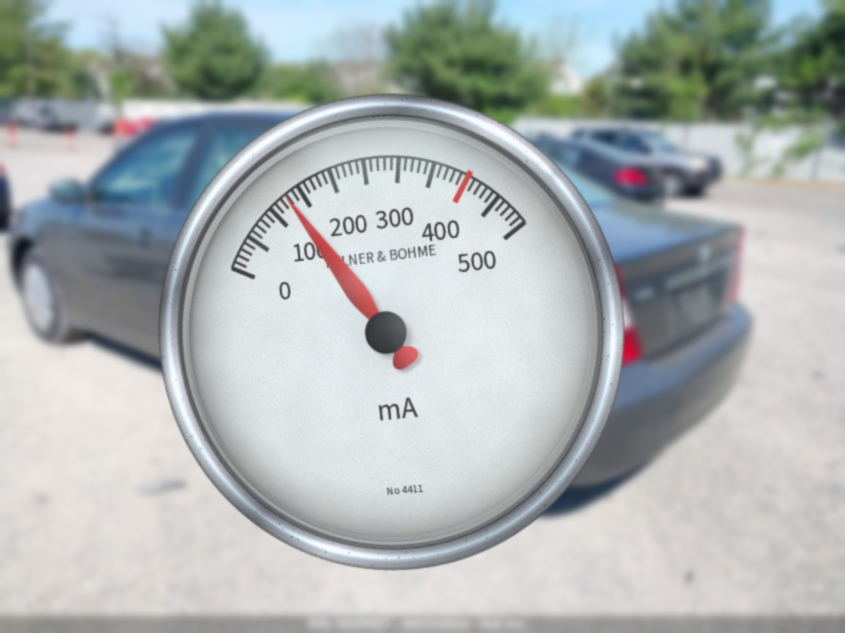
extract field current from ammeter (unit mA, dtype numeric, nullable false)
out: 130 mA
